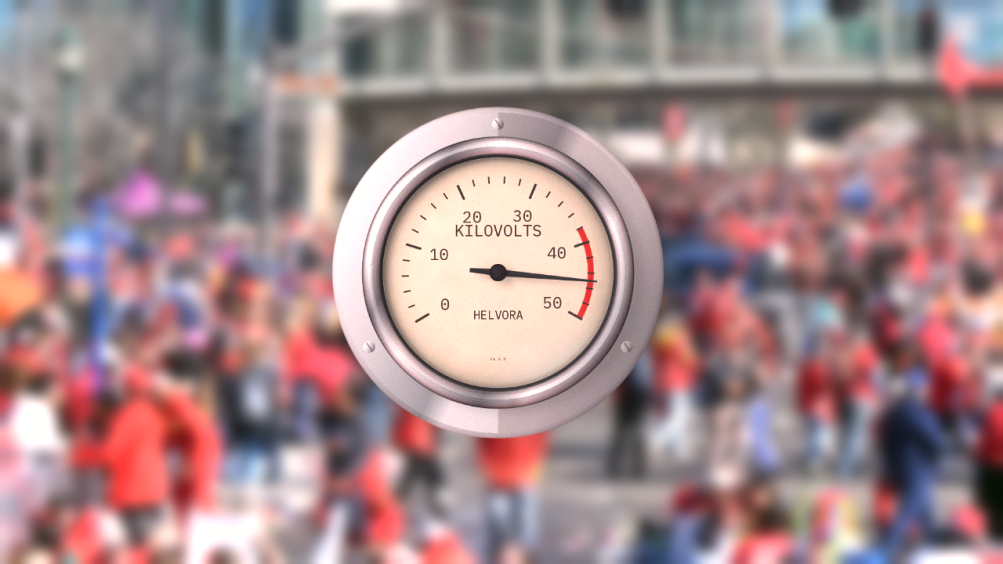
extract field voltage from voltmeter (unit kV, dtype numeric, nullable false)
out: 45 kV
